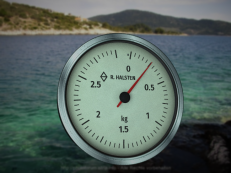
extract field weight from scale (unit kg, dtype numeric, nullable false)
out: 0.25 kg
